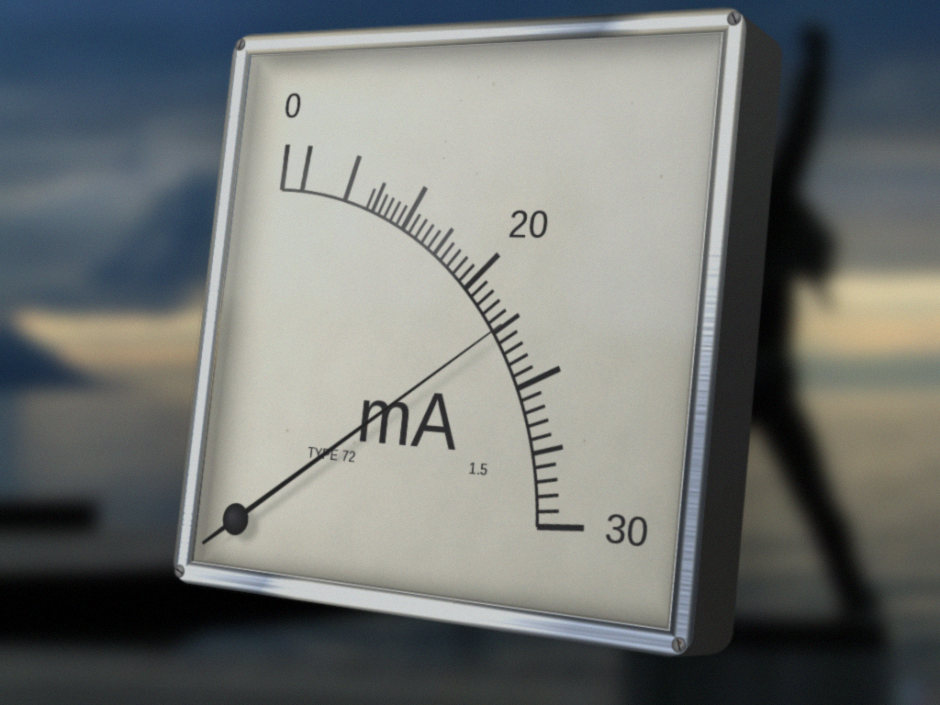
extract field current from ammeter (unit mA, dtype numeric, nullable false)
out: 22.5 mA
